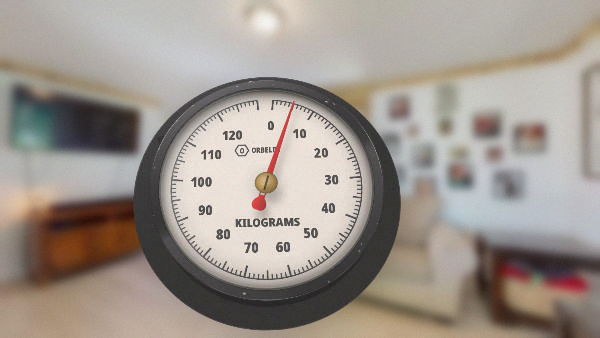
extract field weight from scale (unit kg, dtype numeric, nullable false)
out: 5 kg
